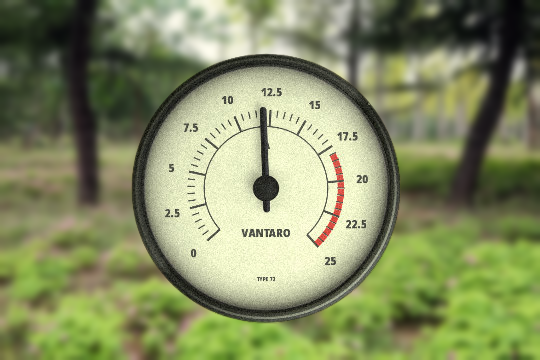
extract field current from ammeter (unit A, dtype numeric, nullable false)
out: 12 A
